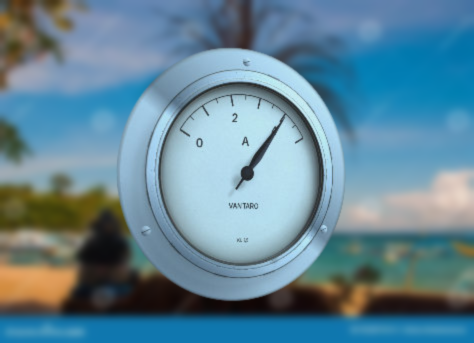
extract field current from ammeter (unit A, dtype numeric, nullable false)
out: 4 A
